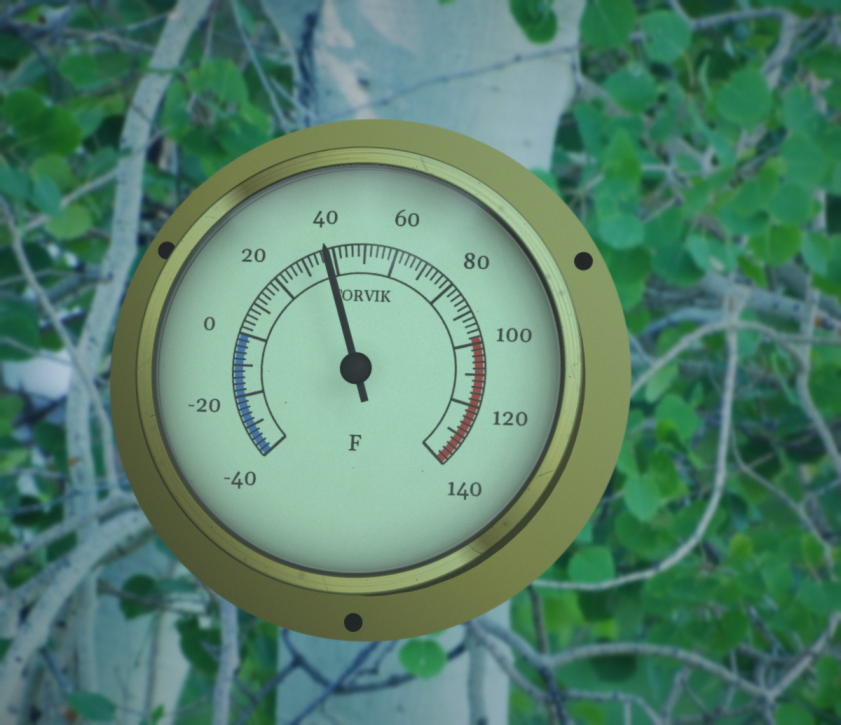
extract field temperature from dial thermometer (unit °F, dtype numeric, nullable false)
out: 38 °F
